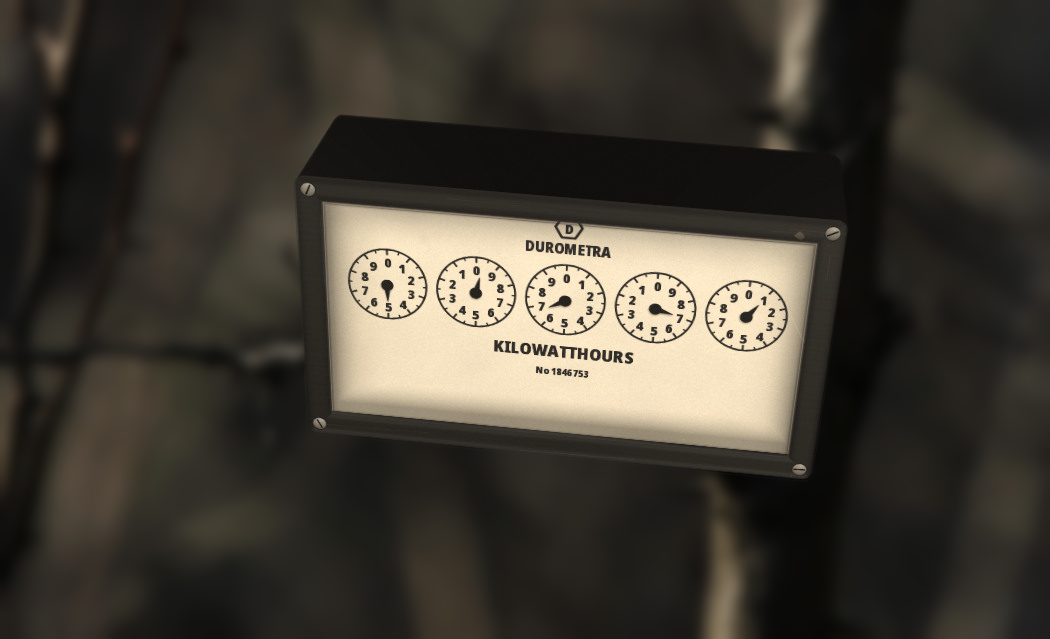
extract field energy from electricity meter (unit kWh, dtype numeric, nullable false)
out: 49671 kWh
